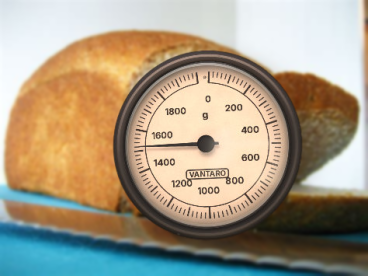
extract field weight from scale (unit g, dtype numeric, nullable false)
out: 1520 g
